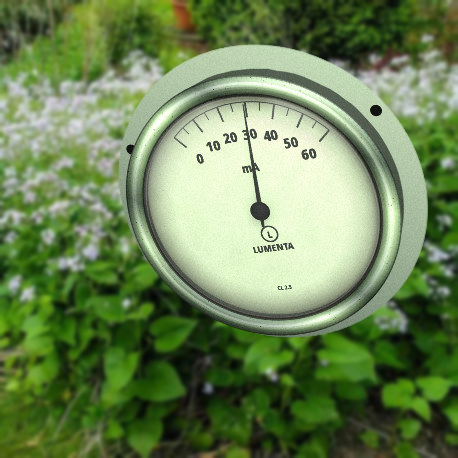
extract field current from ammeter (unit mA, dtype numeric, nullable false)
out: 30 mA
